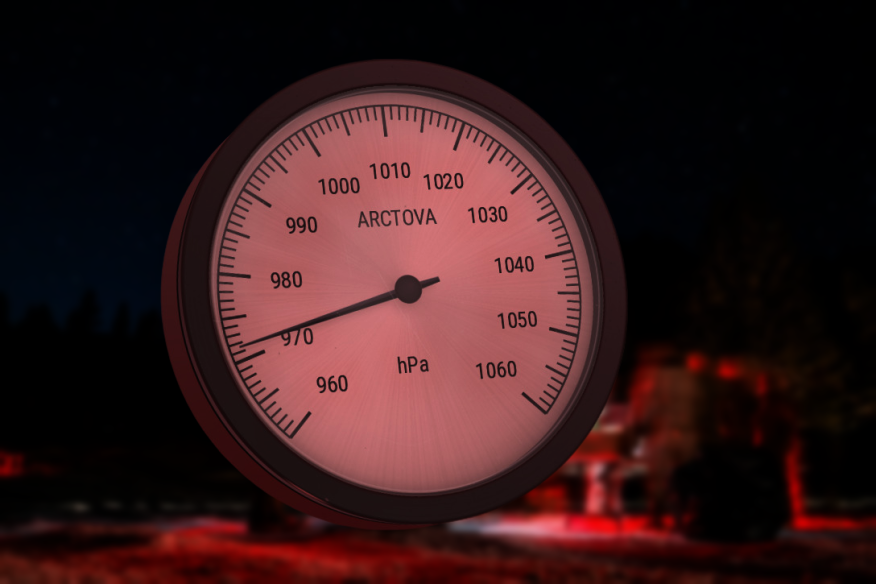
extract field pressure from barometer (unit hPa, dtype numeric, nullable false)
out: 971.5 hPa
